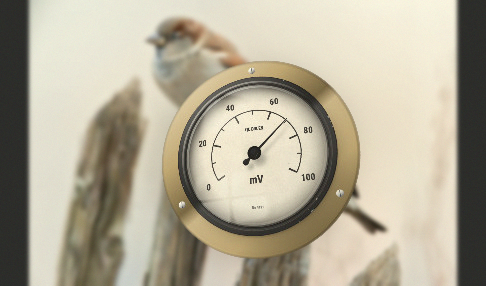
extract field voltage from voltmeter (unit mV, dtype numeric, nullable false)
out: 70 mV
